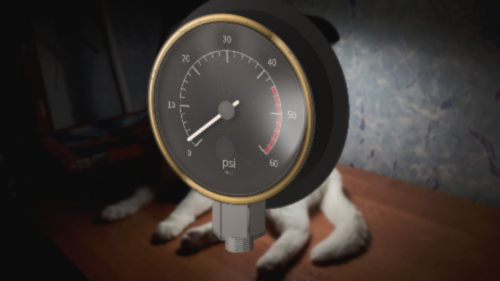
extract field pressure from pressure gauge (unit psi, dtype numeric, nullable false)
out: 2 psi
